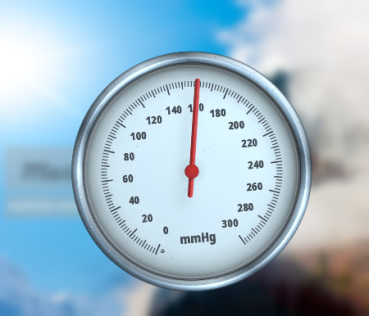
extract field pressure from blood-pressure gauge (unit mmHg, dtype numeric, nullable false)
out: 160 mmHg
